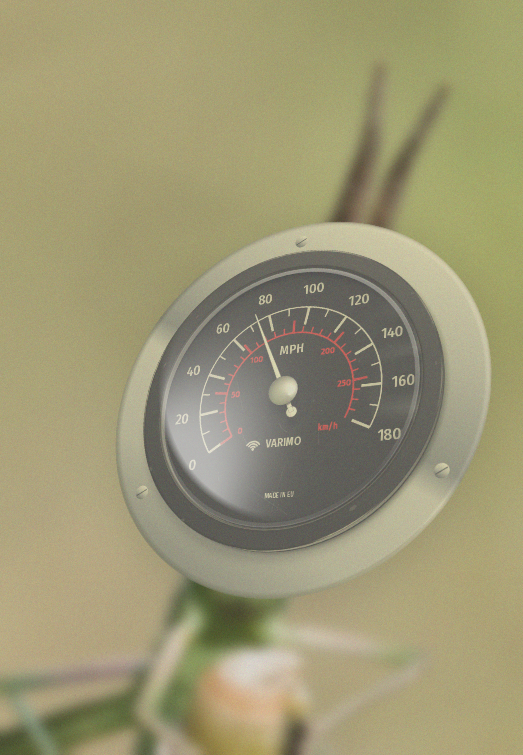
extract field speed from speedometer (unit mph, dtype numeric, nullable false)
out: 75 mph
